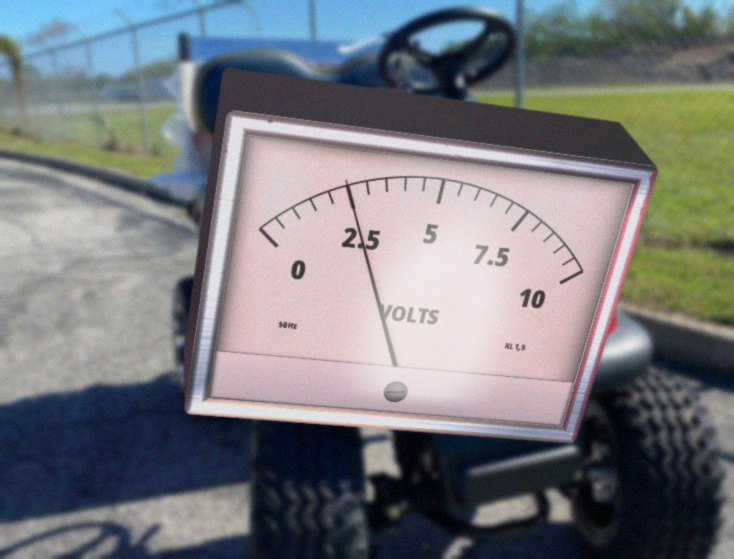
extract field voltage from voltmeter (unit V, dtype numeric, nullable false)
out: 2.5 V
